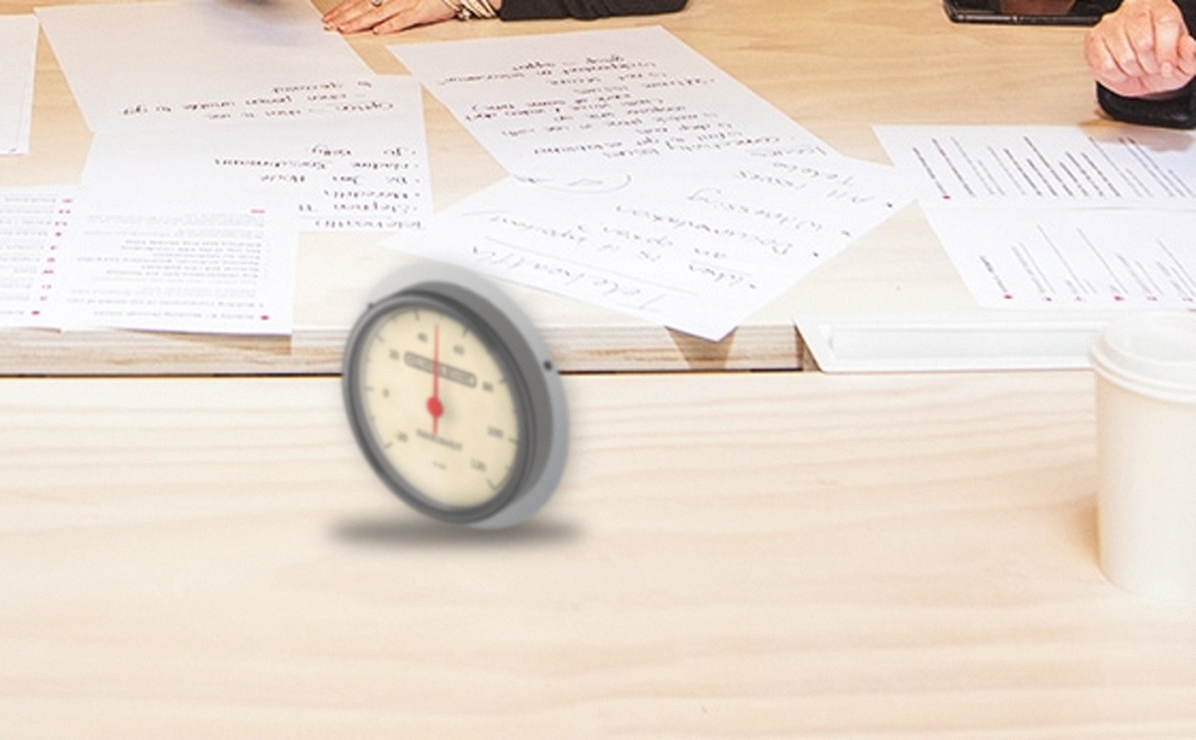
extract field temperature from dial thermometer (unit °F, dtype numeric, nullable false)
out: 50 °F
